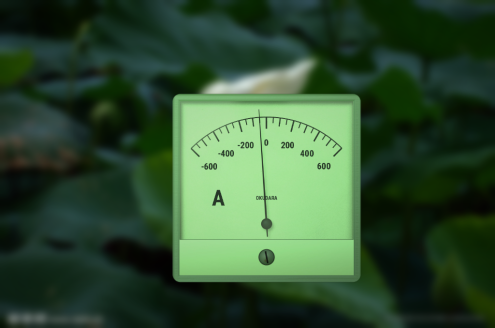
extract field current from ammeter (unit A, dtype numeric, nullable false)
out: -50 A
